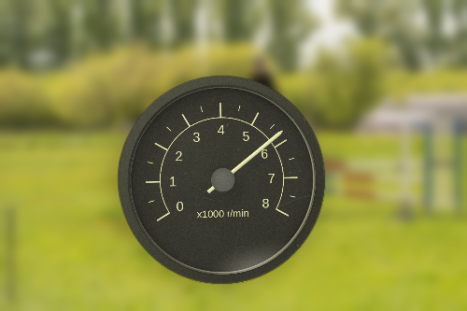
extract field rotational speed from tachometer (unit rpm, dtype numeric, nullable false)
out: 5750 rpm
